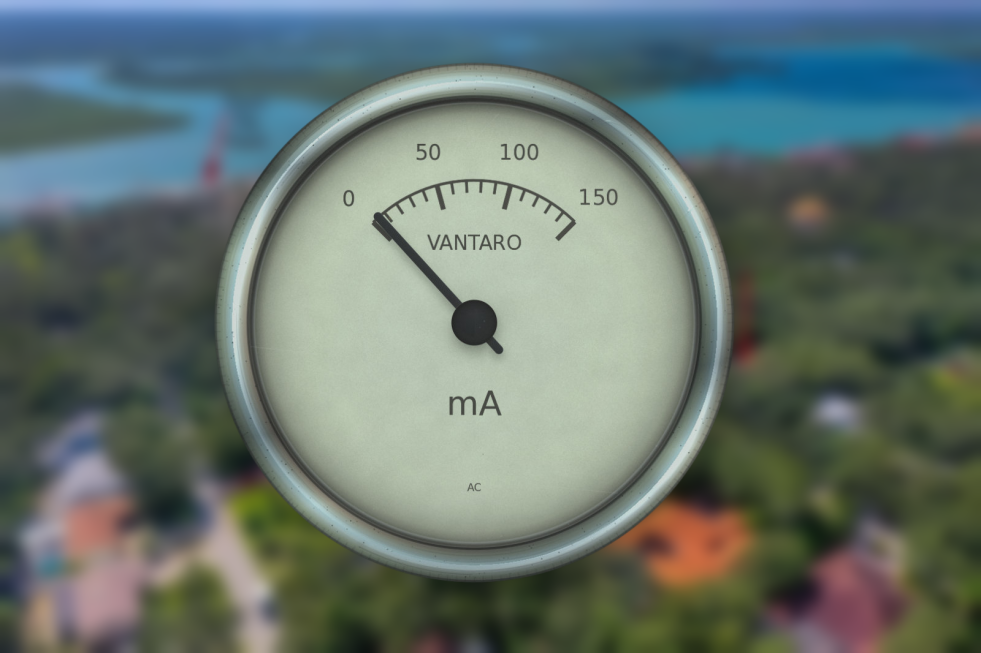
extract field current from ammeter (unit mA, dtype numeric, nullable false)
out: 5 mA
